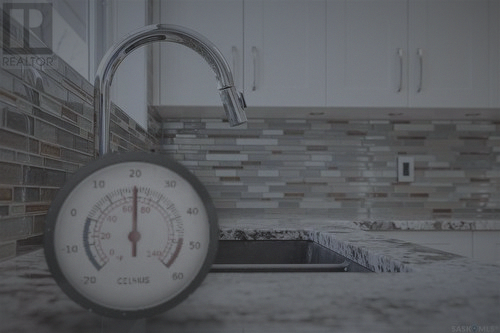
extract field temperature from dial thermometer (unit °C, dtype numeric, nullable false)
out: 20 °C
